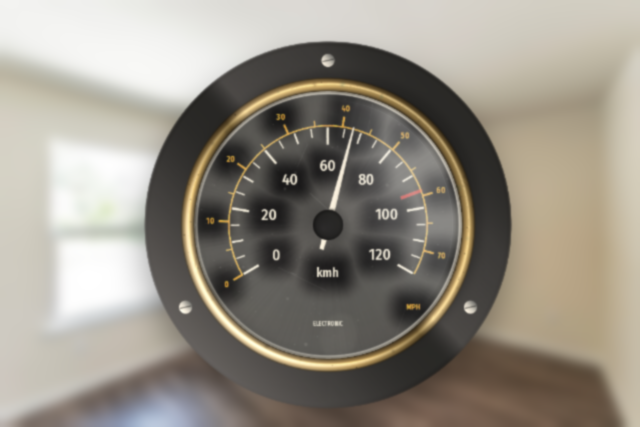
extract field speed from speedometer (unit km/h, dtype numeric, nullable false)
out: 67.5 km/h
